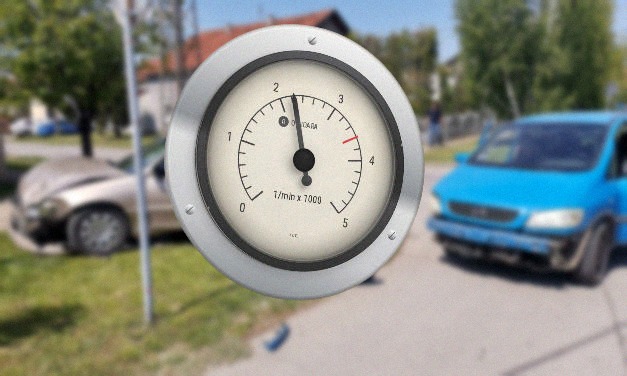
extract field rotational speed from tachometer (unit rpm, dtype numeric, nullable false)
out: 2200 rpm
